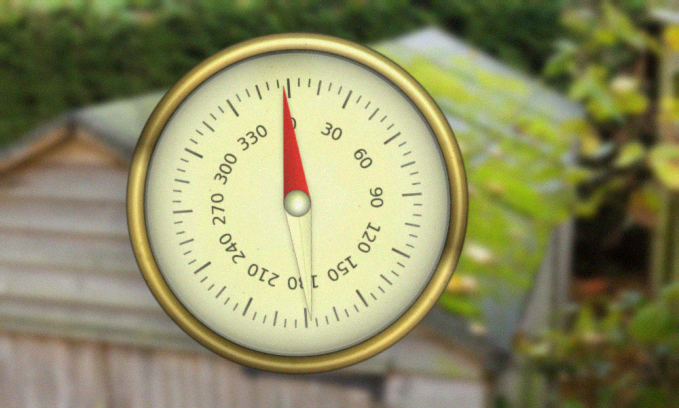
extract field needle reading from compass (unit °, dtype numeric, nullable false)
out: 357.5 °
